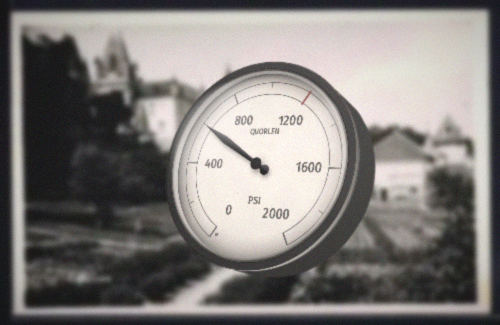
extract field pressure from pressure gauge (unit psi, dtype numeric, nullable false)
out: 600 psi
